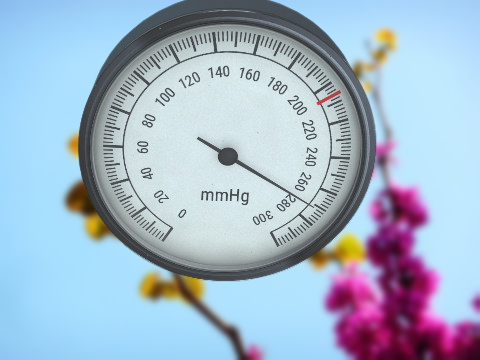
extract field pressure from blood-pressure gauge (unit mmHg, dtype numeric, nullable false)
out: 270 mmHg
